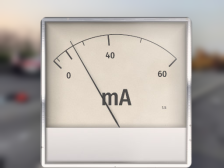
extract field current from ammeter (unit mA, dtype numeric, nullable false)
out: 25 mA
